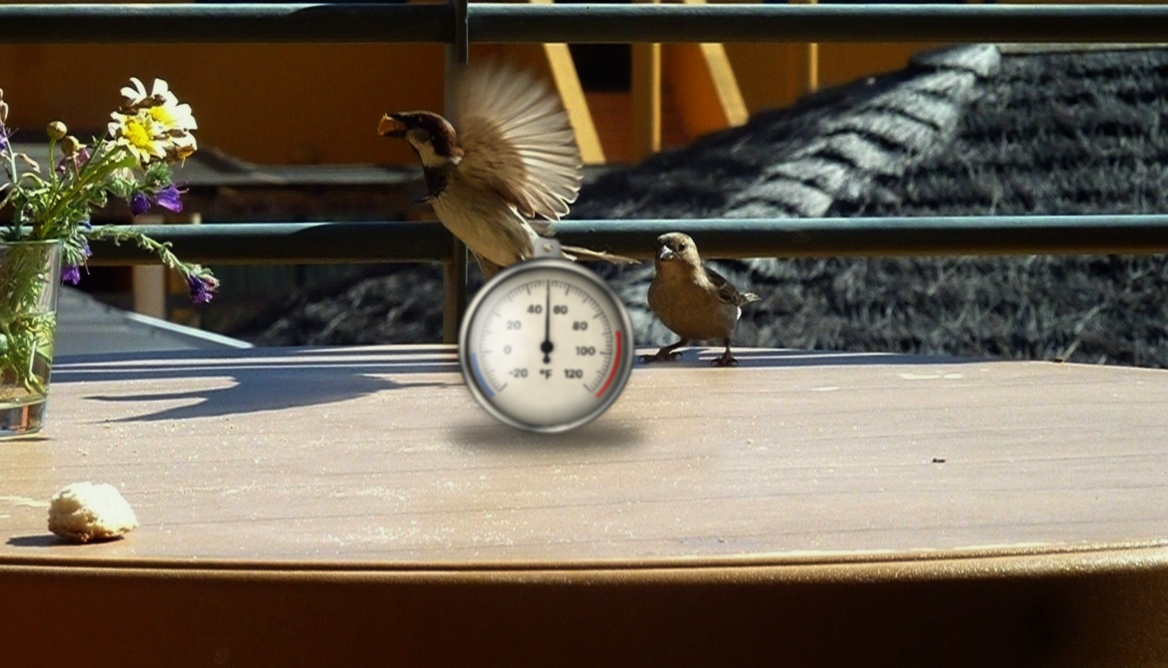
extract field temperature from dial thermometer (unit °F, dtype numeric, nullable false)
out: 50 °F
